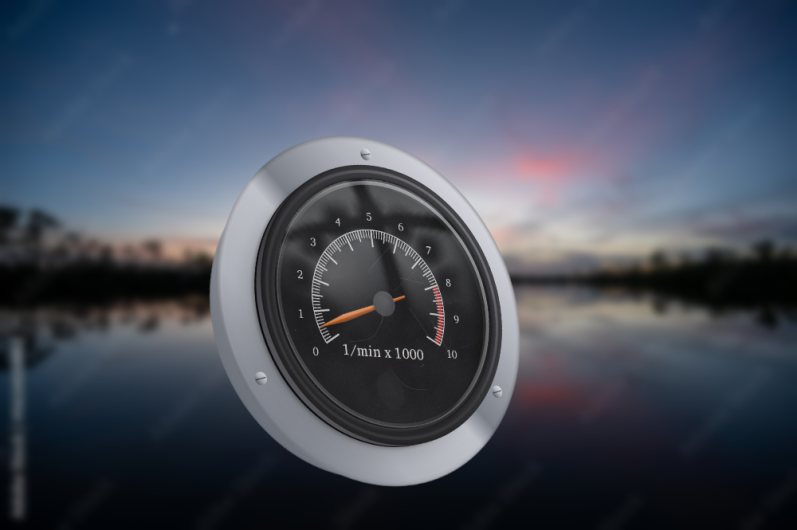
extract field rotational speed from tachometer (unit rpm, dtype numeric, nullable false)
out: 500 rpm
